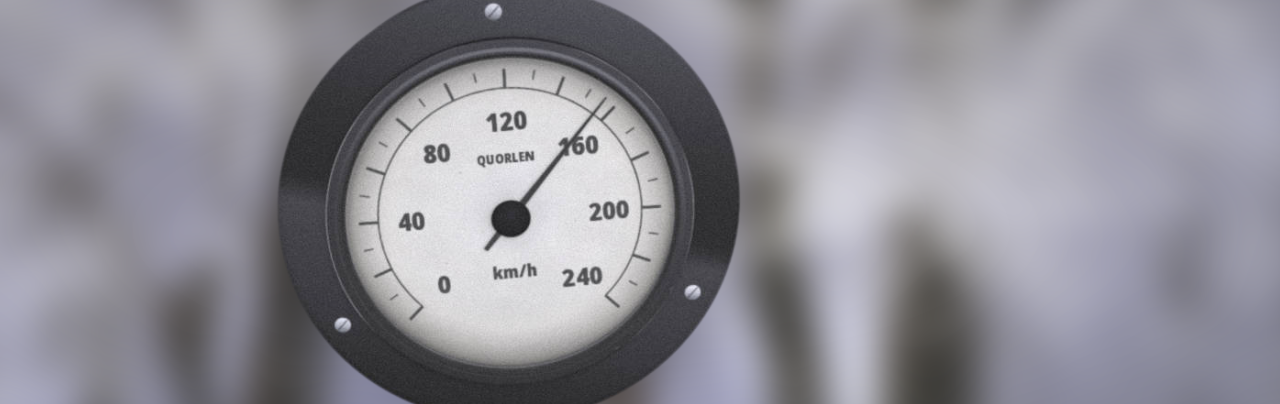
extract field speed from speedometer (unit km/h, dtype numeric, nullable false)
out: 155 km/h
